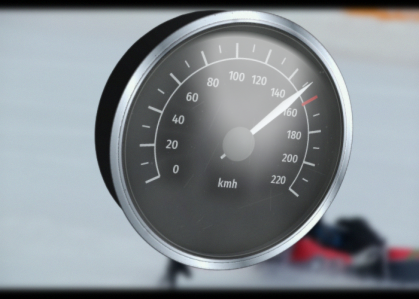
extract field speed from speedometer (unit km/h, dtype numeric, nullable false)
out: 150 km/h
